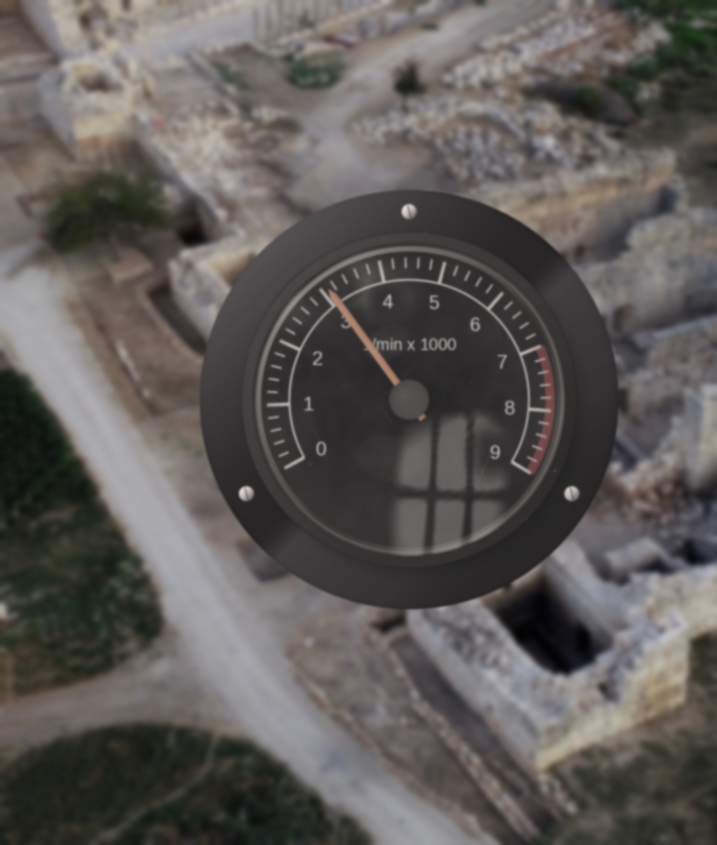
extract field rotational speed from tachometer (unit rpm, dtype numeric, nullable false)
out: 3100 rpm
